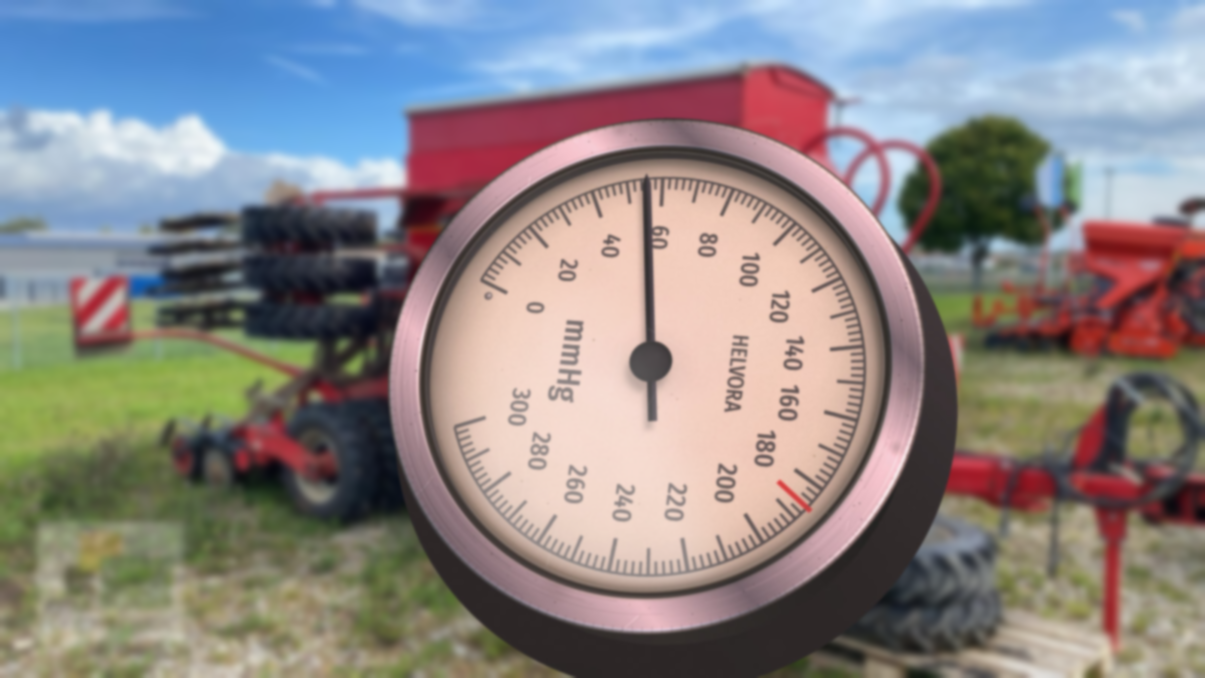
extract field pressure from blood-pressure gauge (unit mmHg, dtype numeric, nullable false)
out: 56 mmHg
